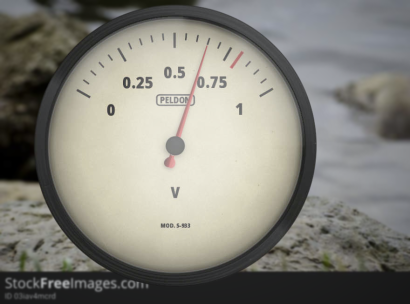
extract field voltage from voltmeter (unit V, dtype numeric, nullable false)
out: 0.65 V
